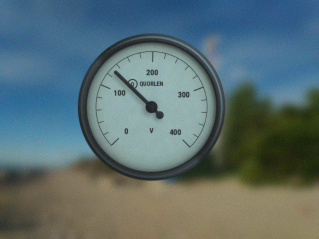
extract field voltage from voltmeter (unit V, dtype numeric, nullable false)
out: 130 V
